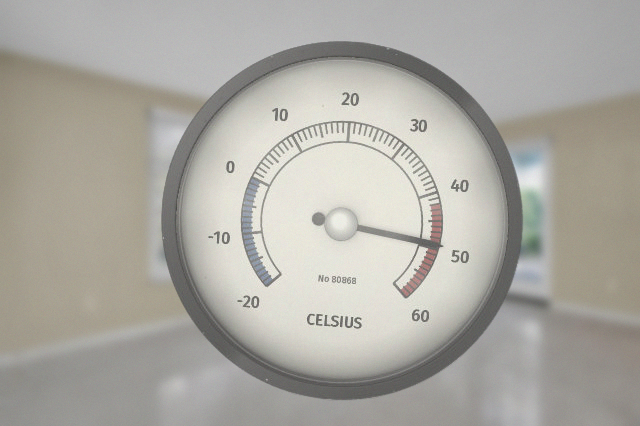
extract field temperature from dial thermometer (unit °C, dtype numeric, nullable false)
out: 49 °C
